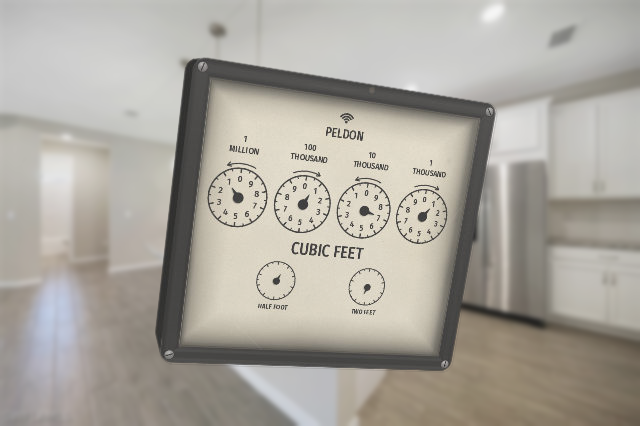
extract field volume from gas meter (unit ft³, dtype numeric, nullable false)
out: 107100 ft³
